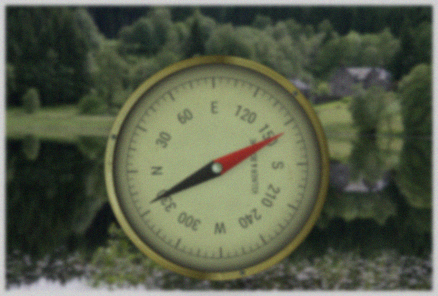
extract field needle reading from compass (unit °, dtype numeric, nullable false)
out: 155 °
